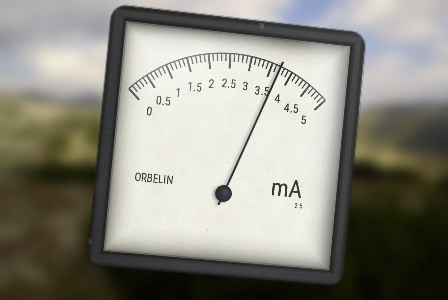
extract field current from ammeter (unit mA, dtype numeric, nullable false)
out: 3.7 mA
